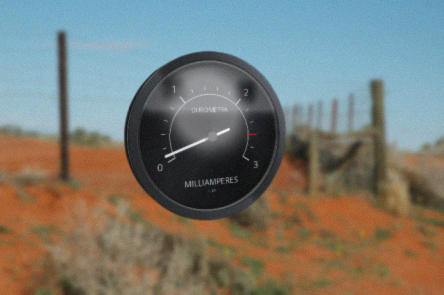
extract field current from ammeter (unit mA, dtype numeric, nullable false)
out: 0.1 mA
